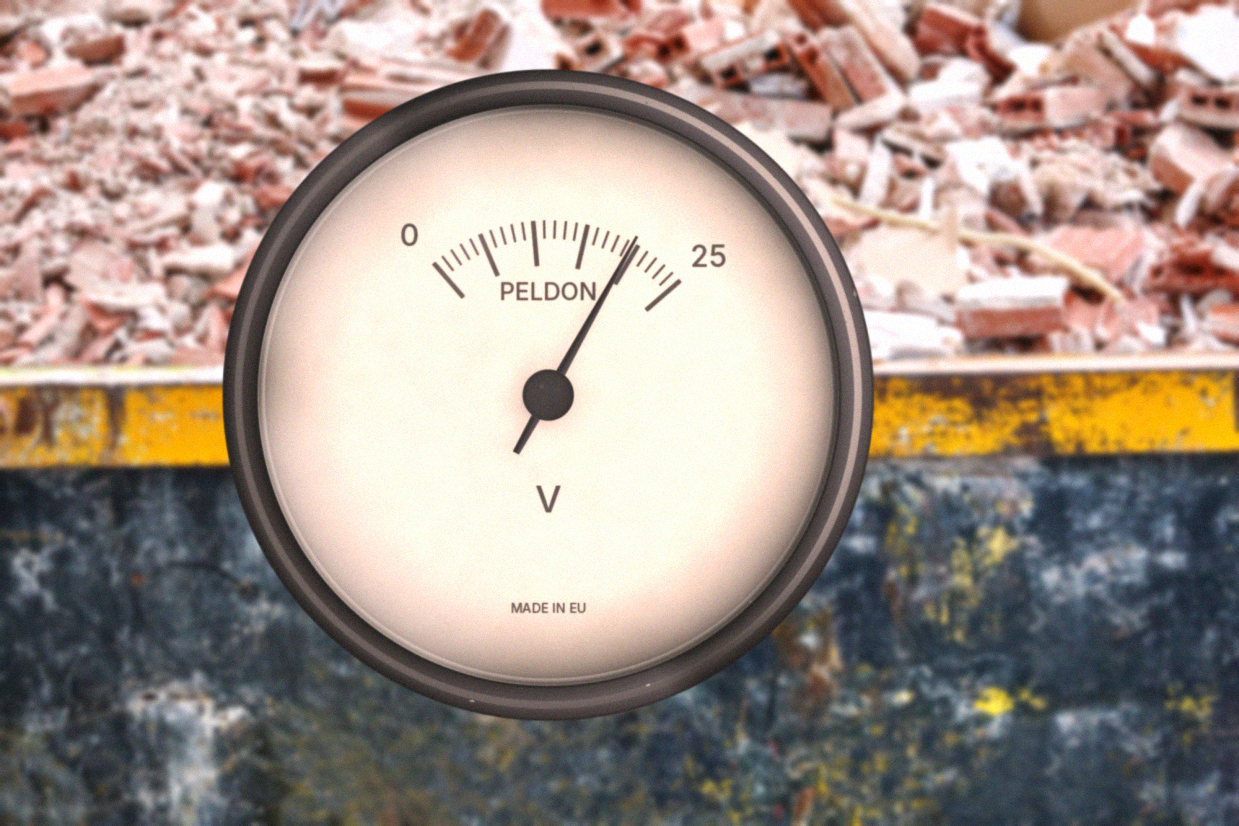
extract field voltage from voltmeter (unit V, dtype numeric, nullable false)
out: 19.5 V
